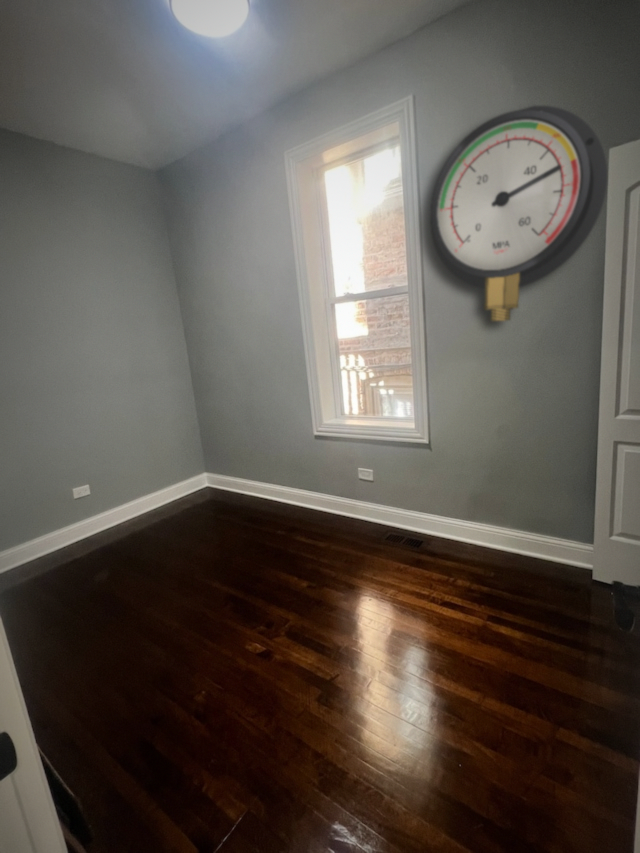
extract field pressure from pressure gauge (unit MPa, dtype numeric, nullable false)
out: 45 MPa
